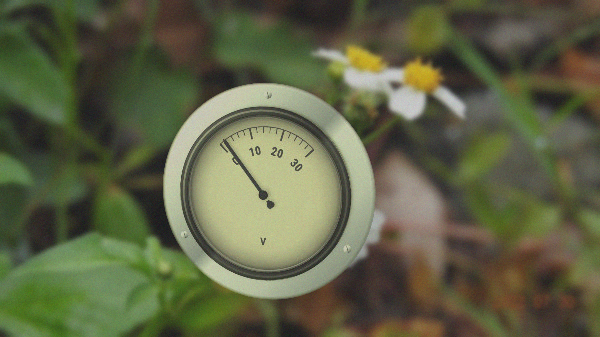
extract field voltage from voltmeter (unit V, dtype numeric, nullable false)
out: 2 V
